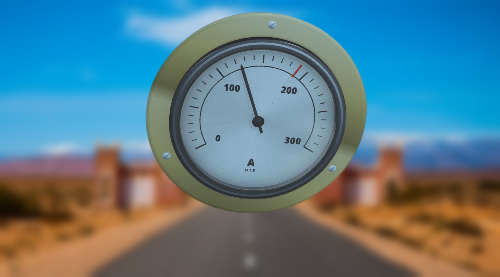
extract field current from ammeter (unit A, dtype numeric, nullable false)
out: 125 A
